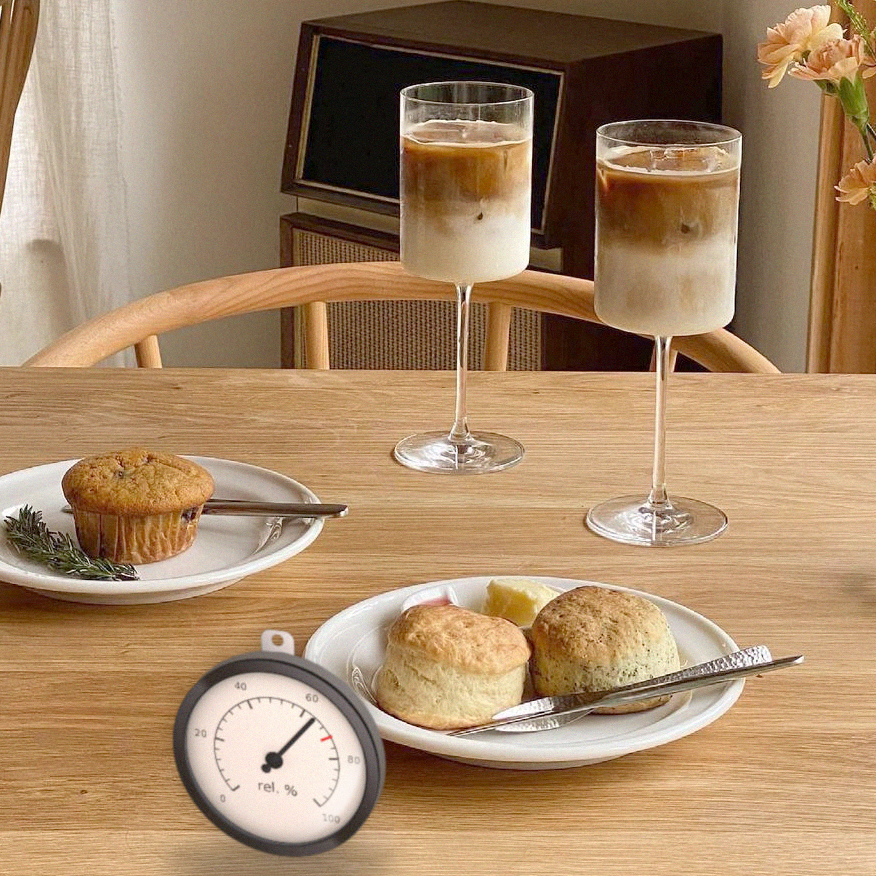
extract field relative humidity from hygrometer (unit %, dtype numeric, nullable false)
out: 64 %
